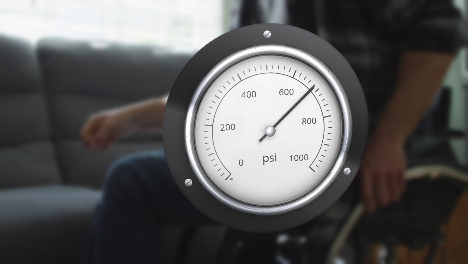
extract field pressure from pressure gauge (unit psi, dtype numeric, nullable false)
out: 680 psi
